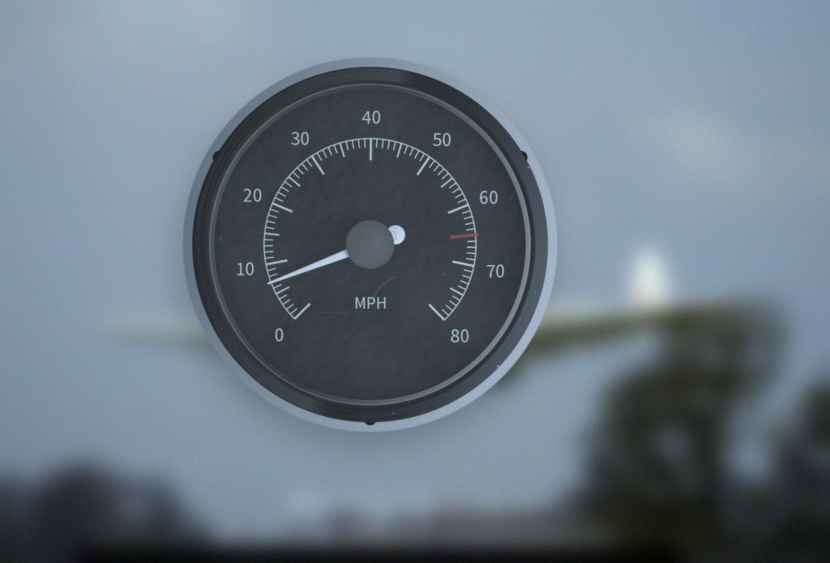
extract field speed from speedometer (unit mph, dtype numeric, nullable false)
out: 7 mph
